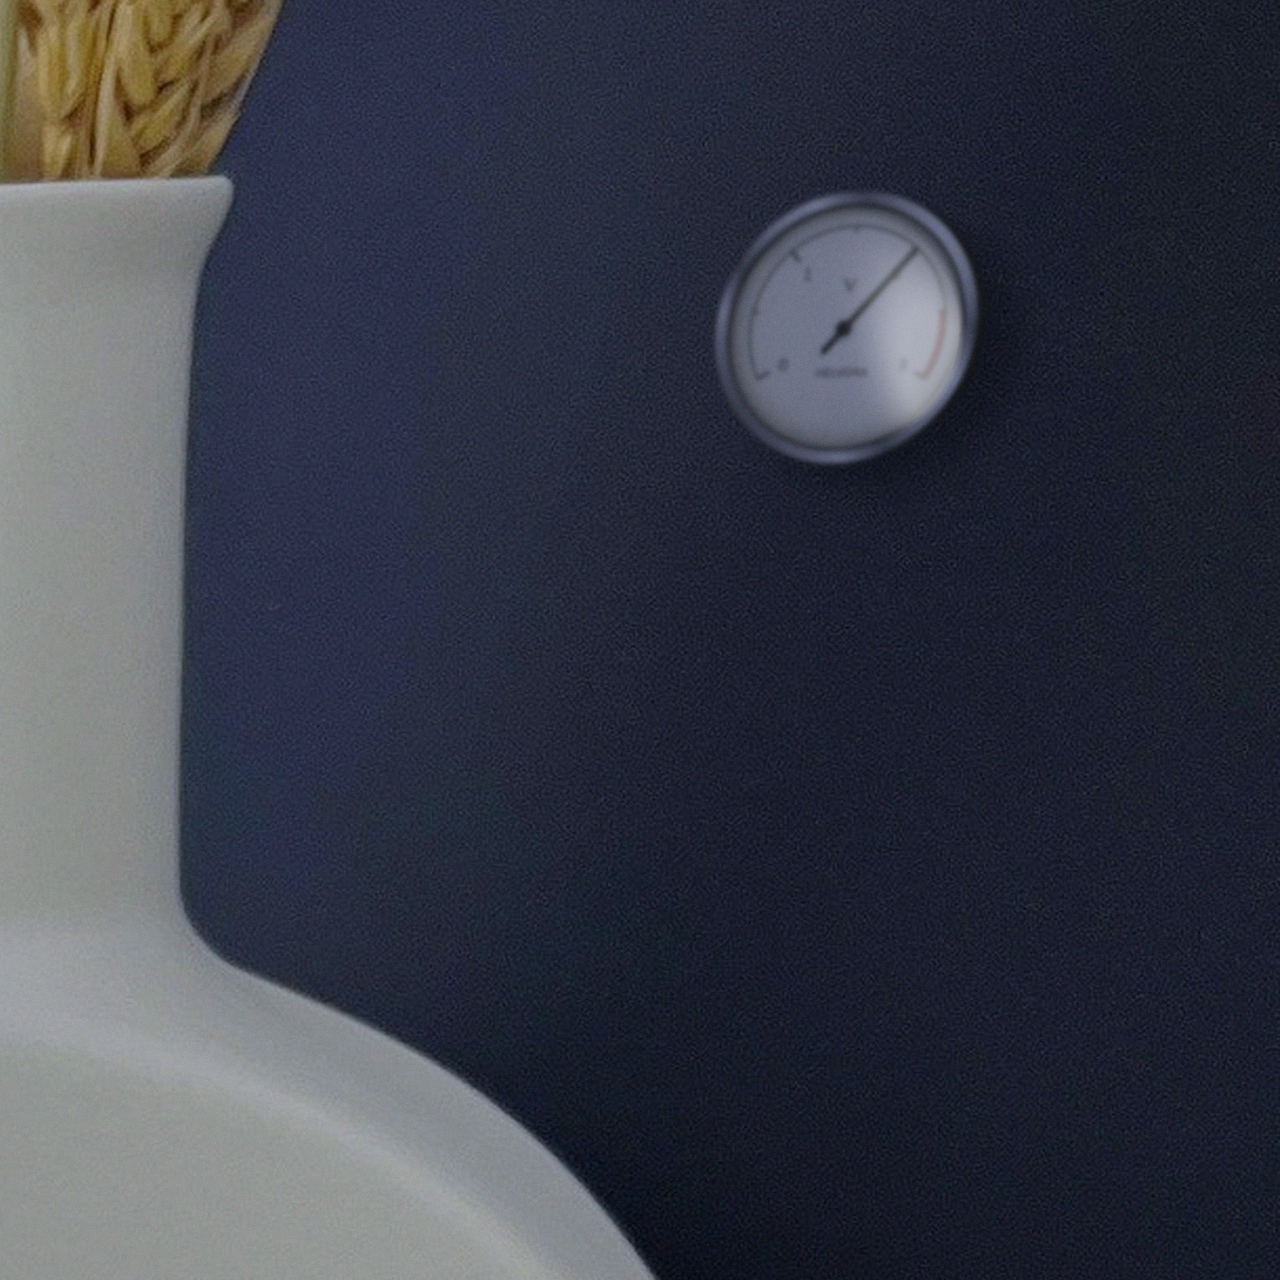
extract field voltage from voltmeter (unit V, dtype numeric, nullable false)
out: 2 V
